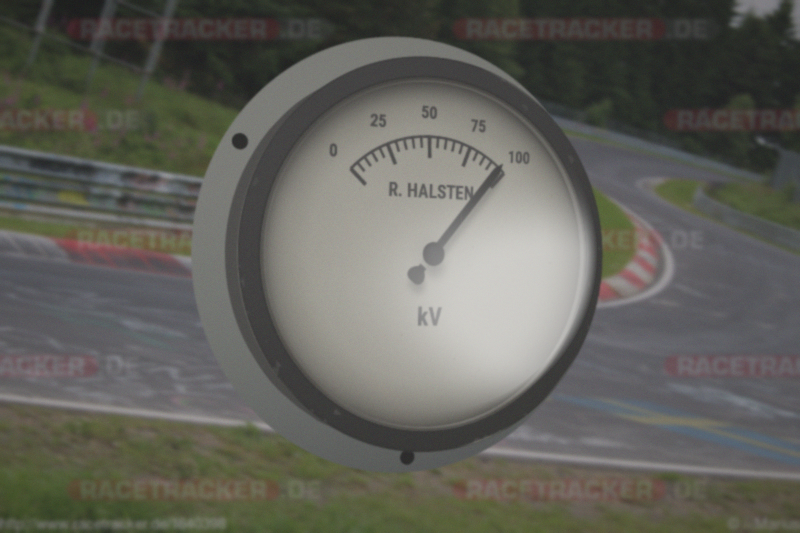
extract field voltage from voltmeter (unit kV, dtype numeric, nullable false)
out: 95 kV
